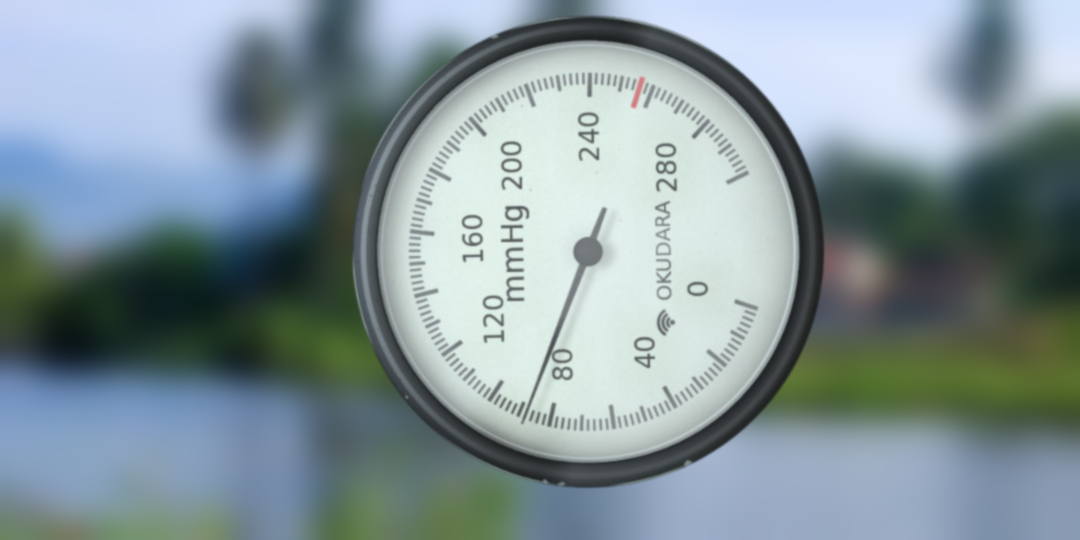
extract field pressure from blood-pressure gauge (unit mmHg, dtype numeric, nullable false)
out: 88 mmHg
